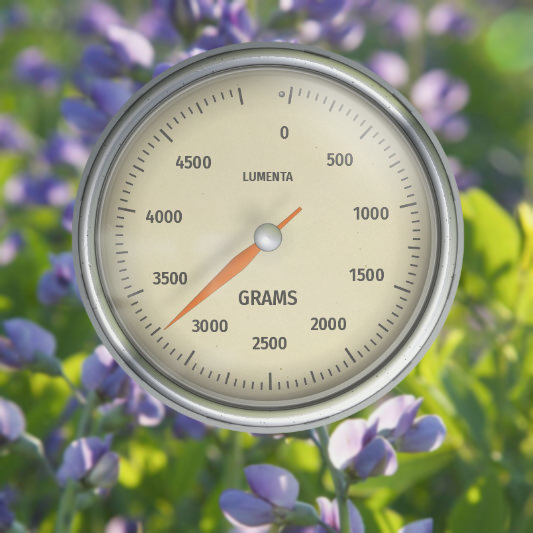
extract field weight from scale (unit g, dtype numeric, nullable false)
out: 3225 g
